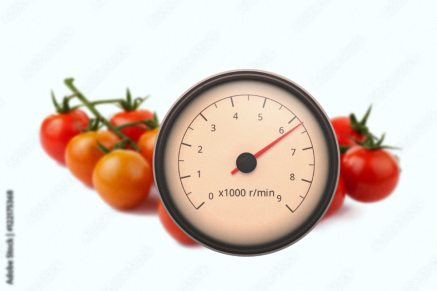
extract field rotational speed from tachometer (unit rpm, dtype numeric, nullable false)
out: 6250 rpm
